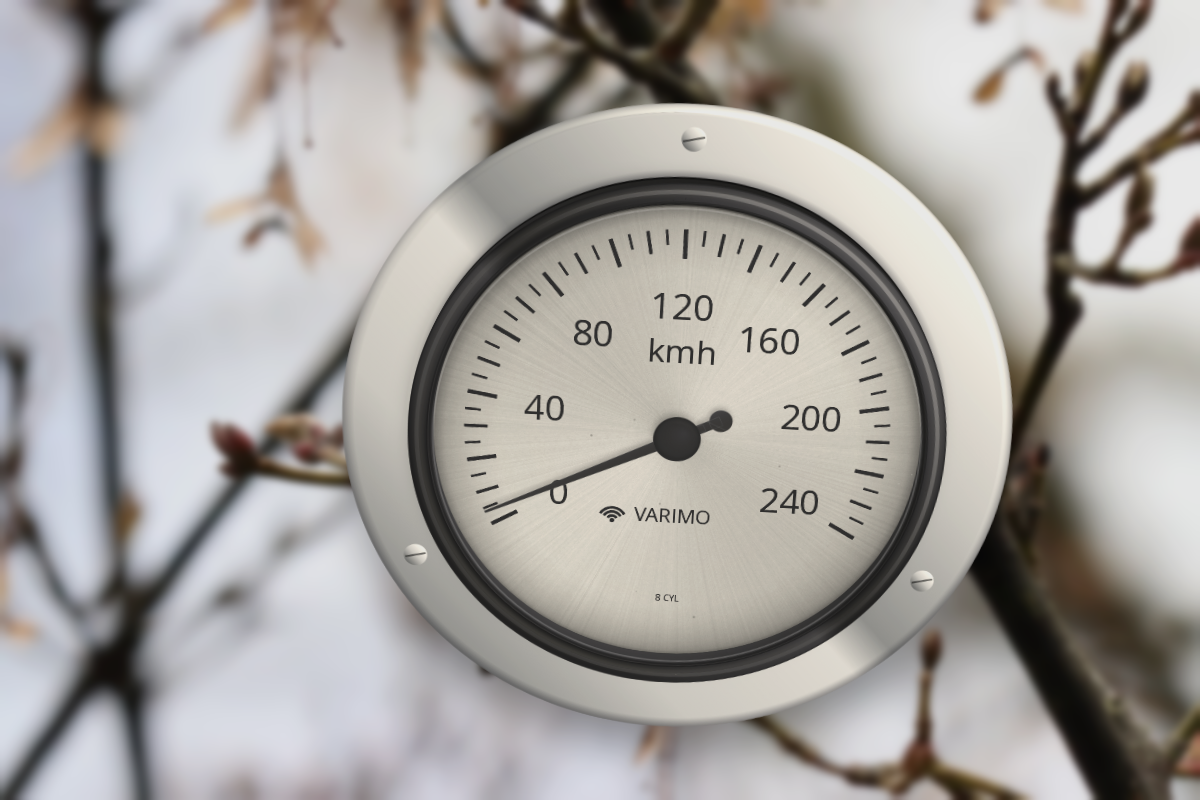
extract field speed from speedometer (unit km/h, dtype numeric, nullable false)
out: 5 km/h
